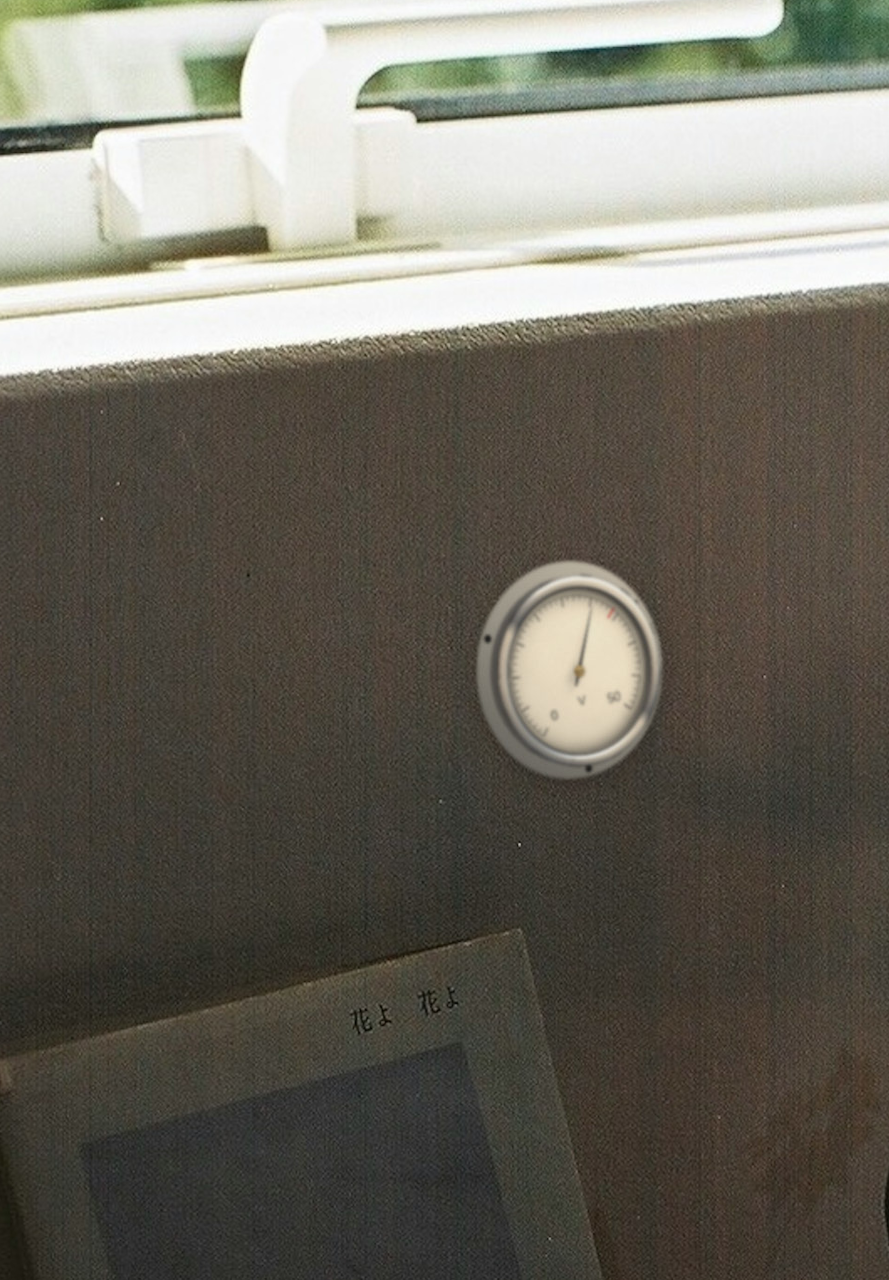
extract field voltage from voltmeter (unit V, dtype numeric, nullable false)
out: 30 V
